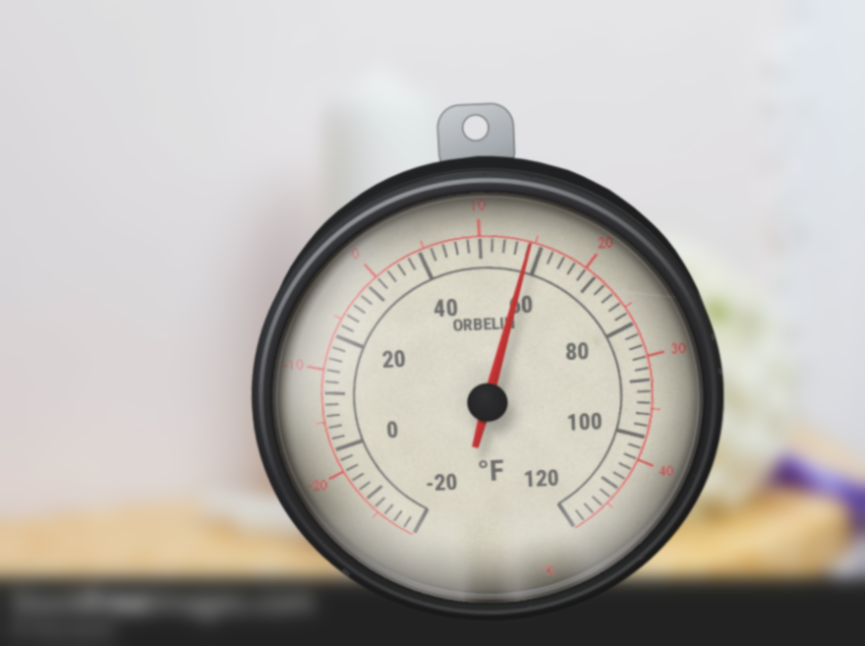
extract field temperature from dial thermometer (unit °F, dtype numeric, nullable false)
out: 58 °F
